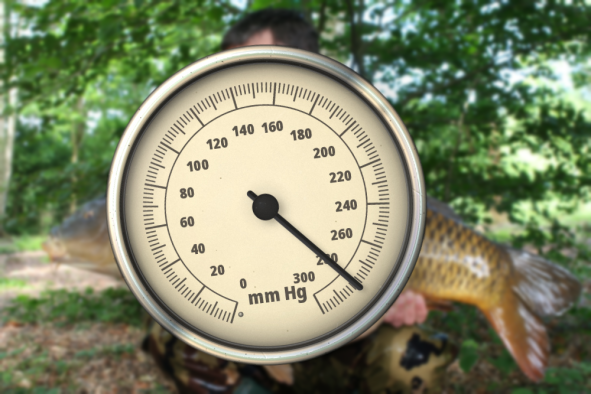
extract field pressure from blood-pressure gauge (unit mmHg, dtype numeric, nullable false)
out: 280 mmHg
